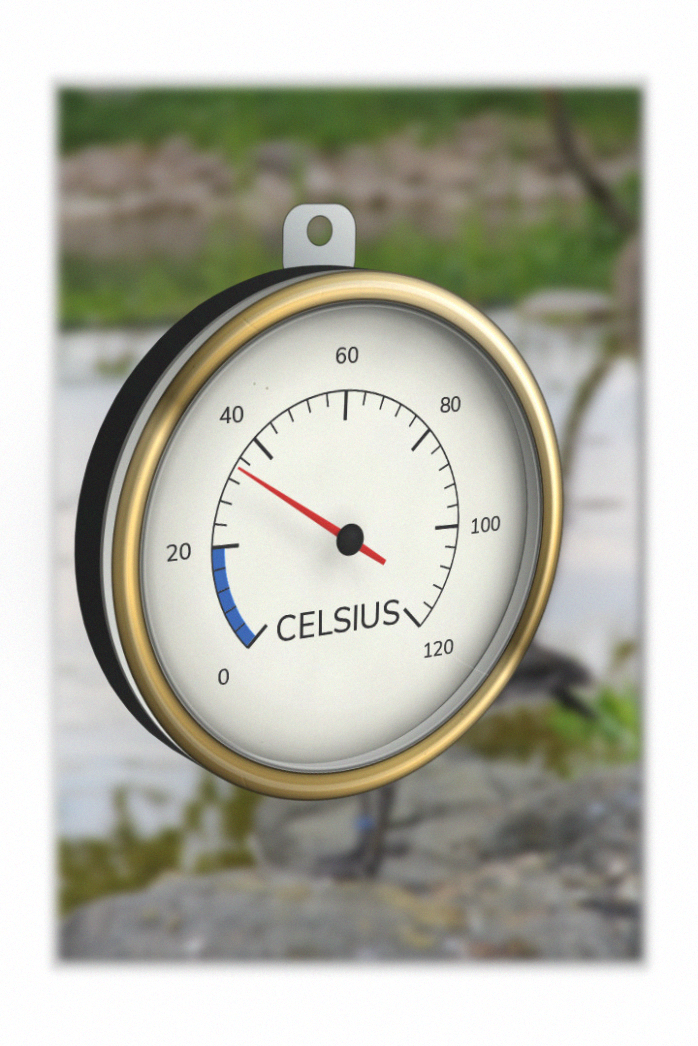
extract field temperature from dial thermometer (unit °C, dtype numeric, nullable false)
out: 34 °C
